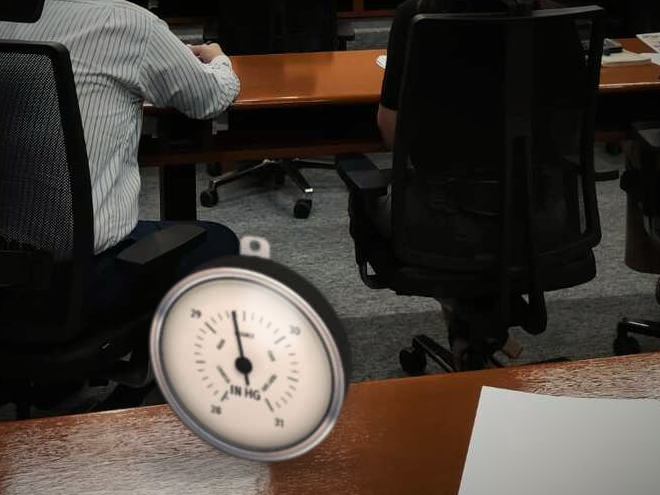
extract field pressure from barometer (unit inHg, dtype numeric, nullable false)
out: 29.4 inHg
